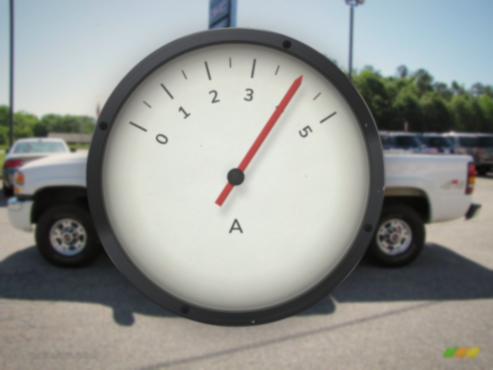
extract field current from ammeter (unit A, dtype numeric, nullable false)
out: 4 A
